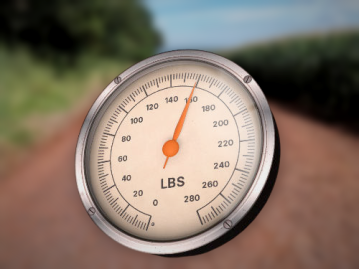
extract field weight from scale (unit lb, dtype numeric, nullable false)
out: 160 lb
